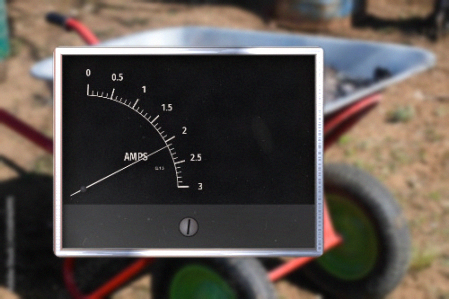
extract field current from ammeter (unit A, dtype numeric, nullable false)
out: 2.1 A
